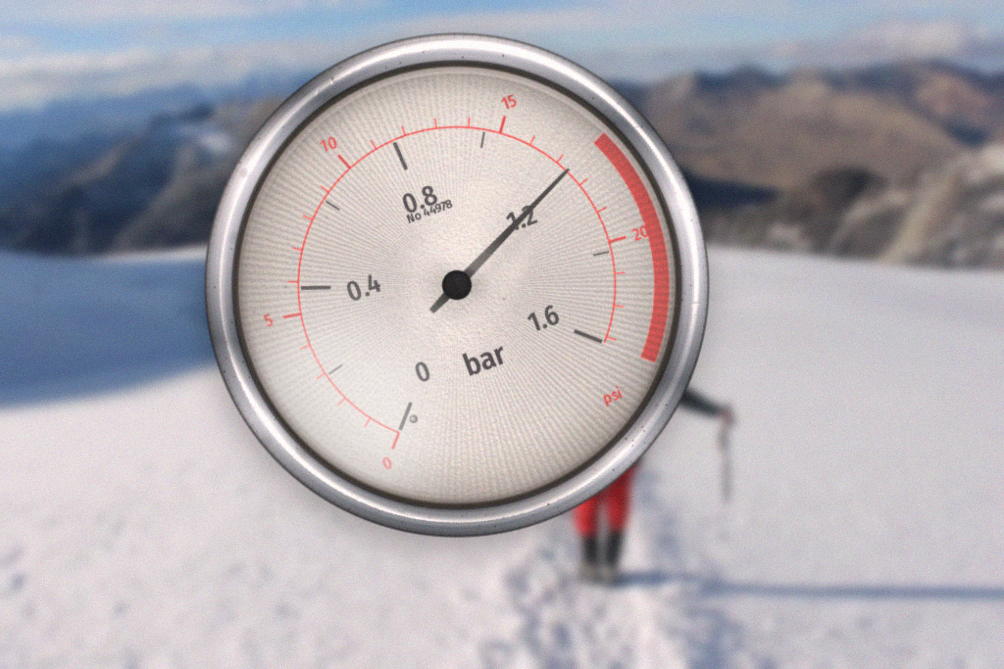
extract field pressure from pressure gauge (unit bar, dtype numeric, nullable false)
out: 1.2 bar
